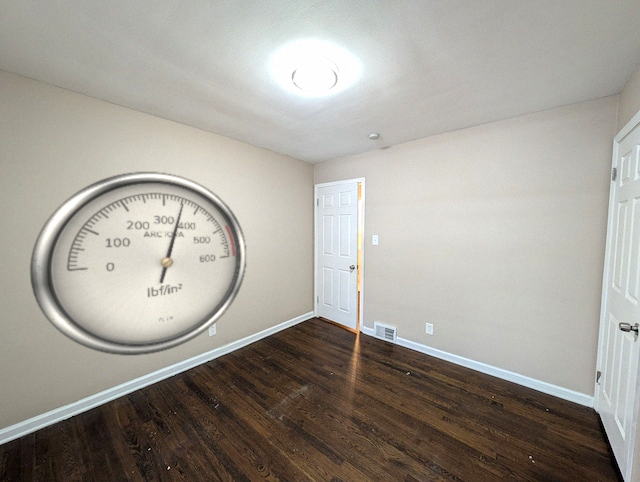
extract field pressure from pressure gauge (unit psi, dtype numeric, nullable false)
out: 350 psi
